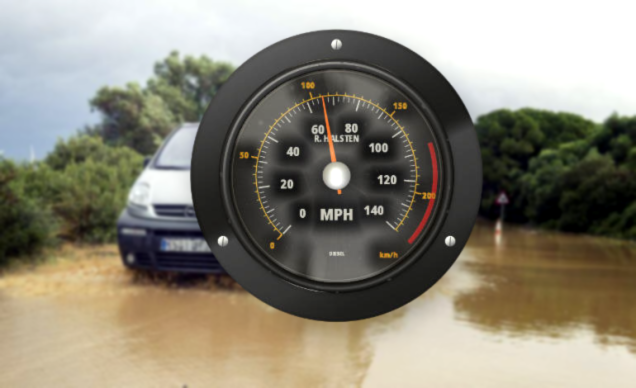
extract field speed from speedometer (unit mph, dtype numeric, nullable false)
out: 66 mph
